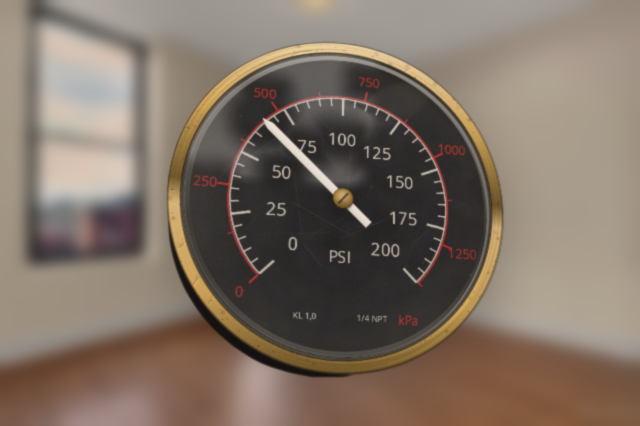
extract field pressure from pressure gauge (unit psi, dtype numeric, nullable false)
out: 65 psi
